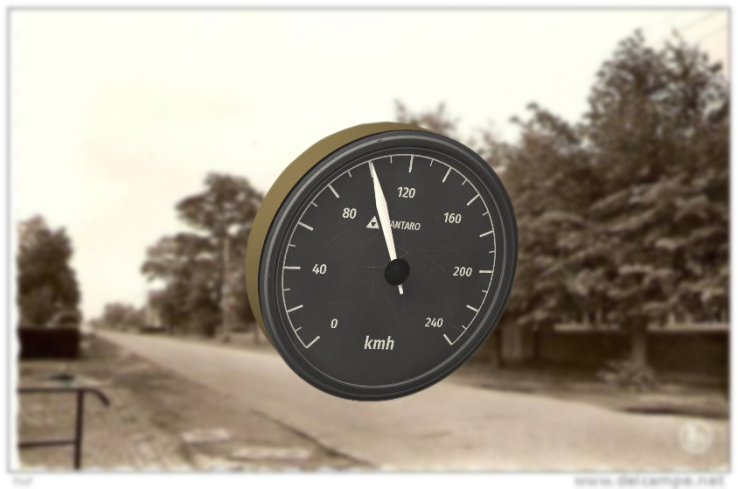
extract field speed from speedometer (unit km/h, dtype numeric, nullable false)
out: 100 km/h
